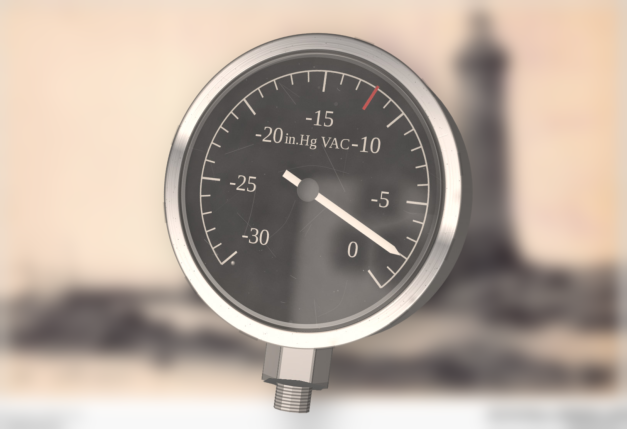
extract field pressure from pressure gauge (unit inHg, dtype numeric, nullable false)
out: -2 inHg
